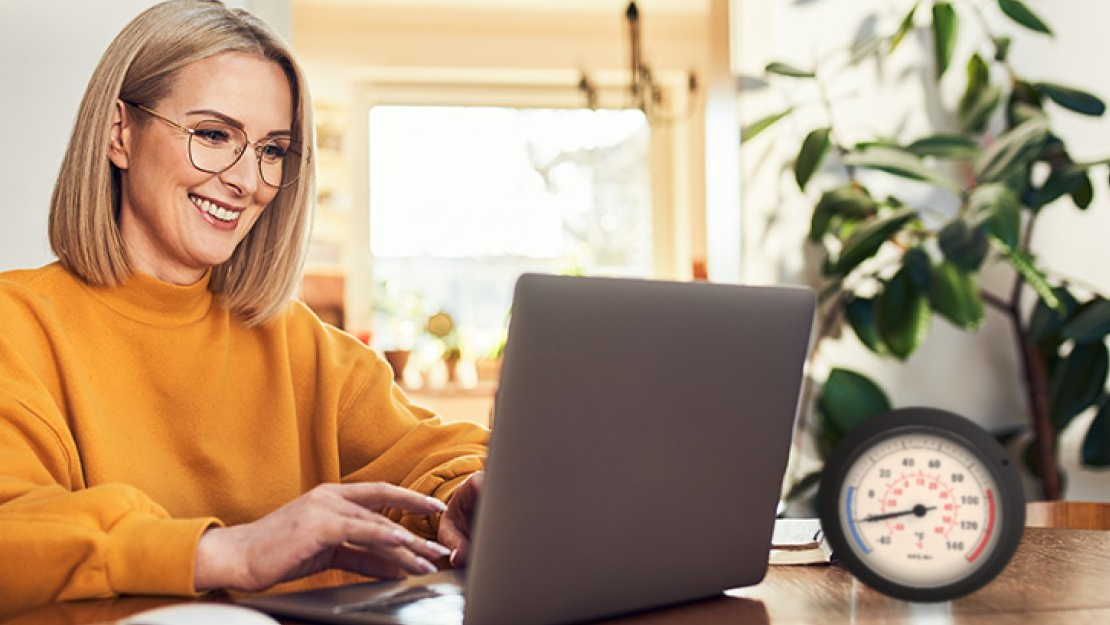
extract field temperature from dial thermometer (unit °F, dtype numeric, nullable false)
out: -20 °F
